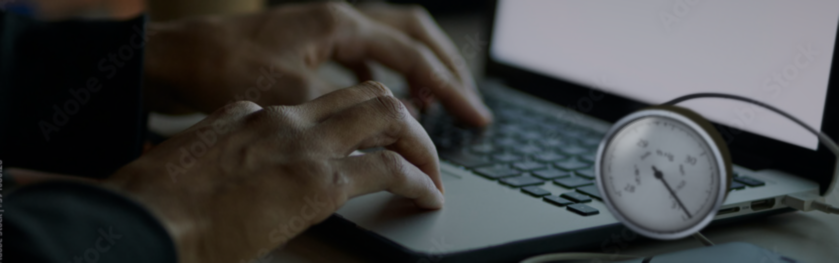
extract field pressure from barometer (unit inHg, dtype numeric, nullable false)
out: 30.9 inHg
